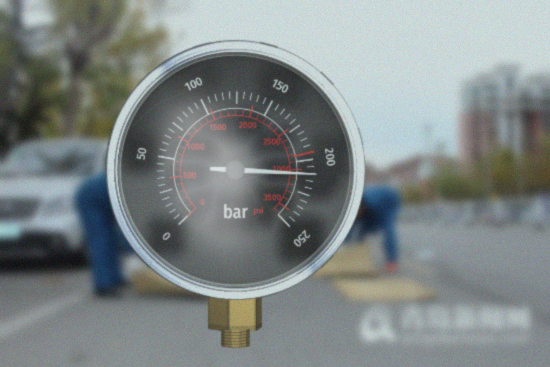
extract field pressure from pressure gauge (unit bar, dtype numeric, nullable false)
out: 210 bar
